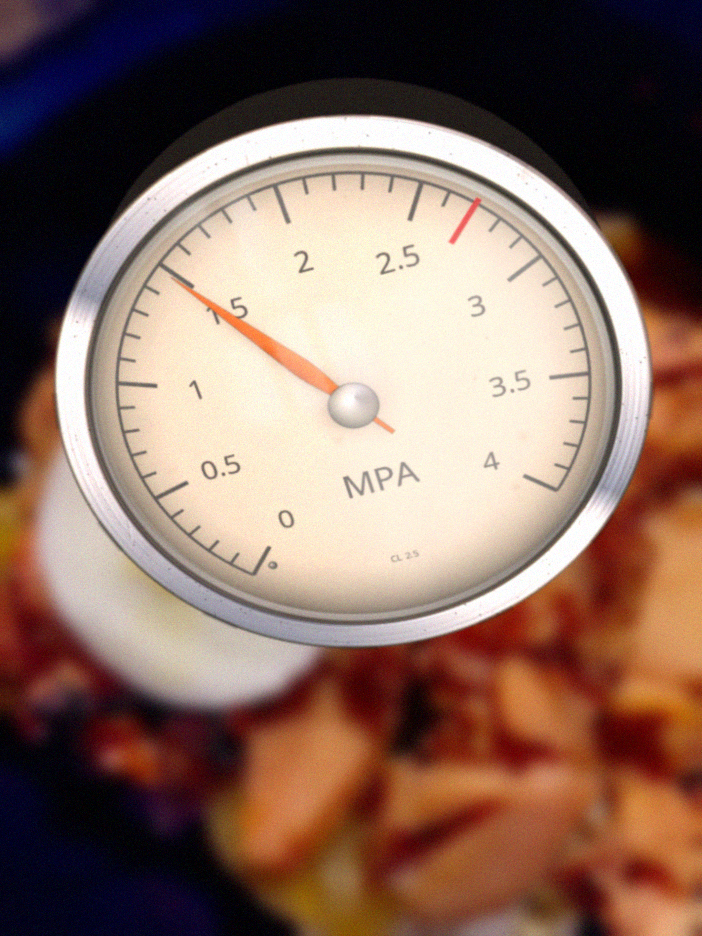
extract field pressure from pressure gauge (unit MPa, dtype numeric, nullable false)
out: 1.5 MPa
